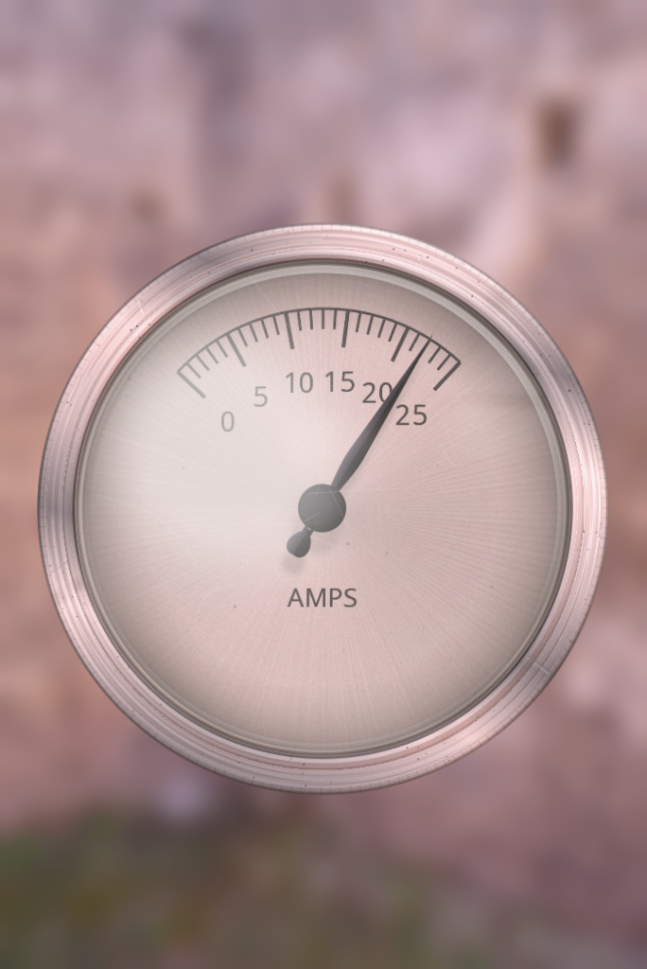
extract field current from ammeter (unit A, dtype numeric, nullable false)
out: 22 A
